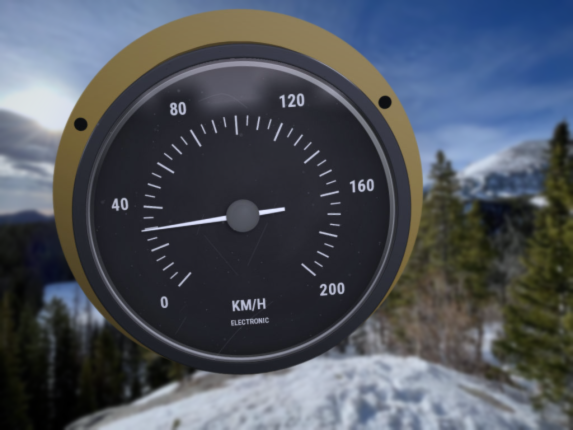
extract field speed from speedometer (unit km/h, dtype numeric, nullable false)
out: 30 km/h
